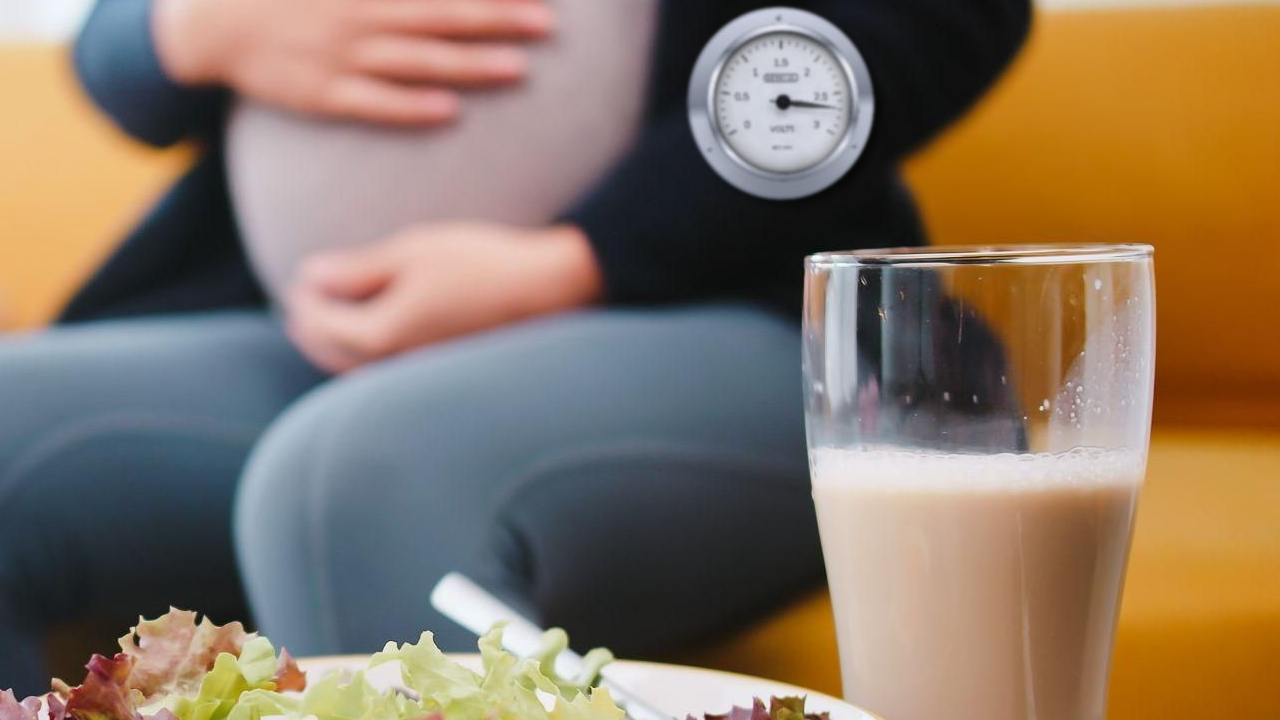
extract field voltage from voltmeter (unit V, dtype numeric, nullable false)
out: 2.7 V
